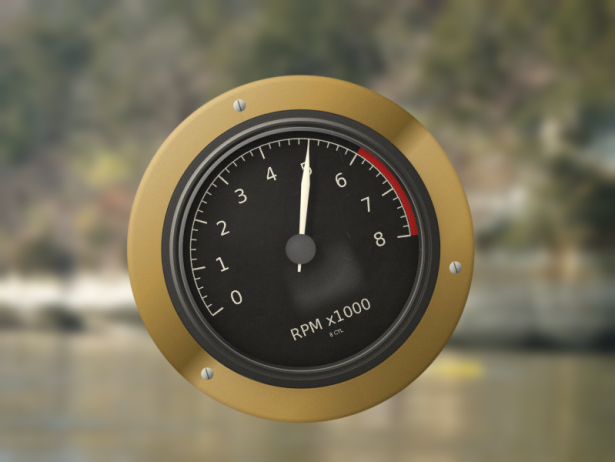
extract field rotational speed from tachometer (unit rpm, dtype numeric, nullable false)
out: 5000 rpm
